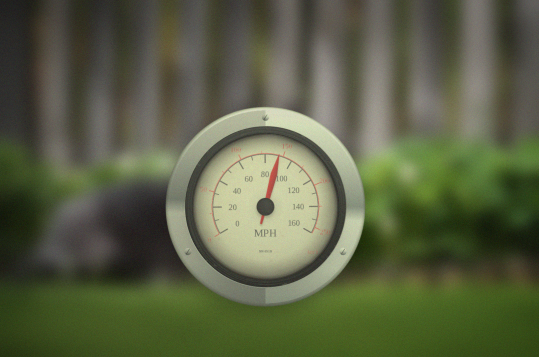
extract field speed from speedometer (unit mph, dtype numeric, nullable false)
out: 90 mph
